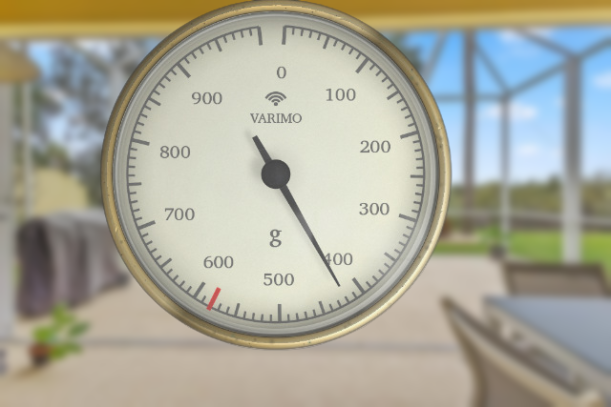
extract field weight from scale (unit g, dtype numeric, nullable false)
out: 420 g
